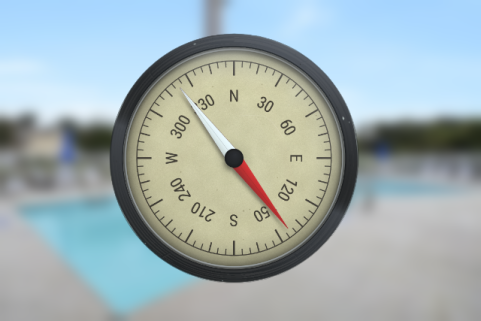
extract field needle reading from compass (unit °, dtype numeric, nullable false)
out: 142.5 °
